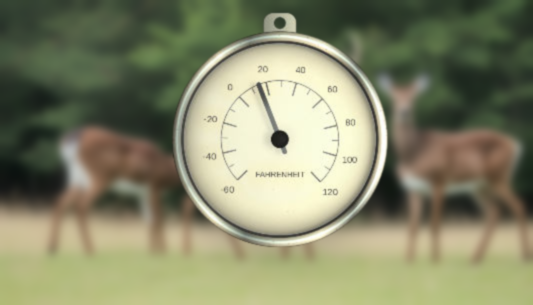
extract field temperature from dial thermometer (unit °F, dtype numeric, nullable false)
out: 15 °F
